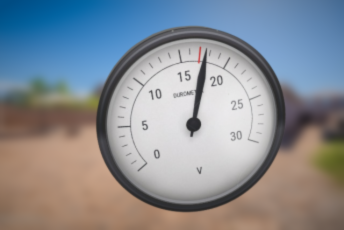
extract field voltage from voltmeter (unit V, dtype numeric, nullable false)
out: 17.5 V
